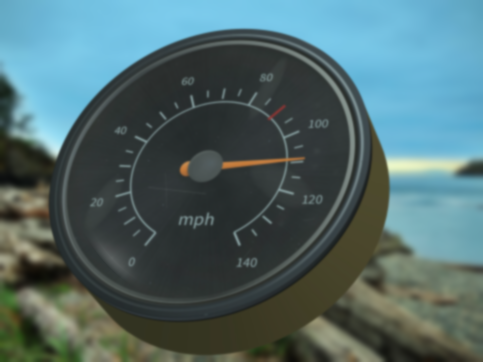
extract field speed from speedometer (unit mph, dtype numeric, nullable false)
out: 110 mph
